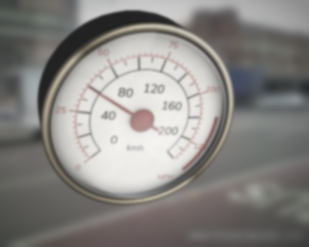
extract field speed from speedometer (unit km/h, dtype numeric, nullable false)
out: 60 km/h
